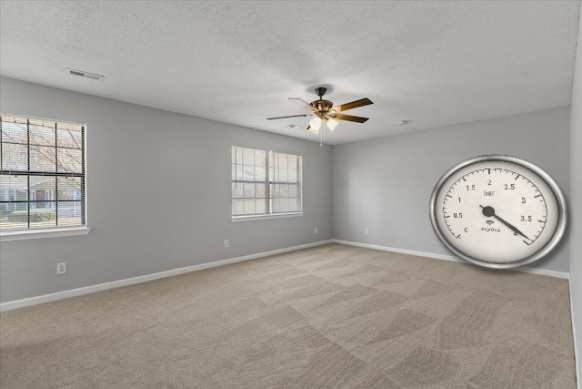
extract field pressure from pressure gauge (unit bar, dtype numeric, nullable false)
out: 3.9 bar
